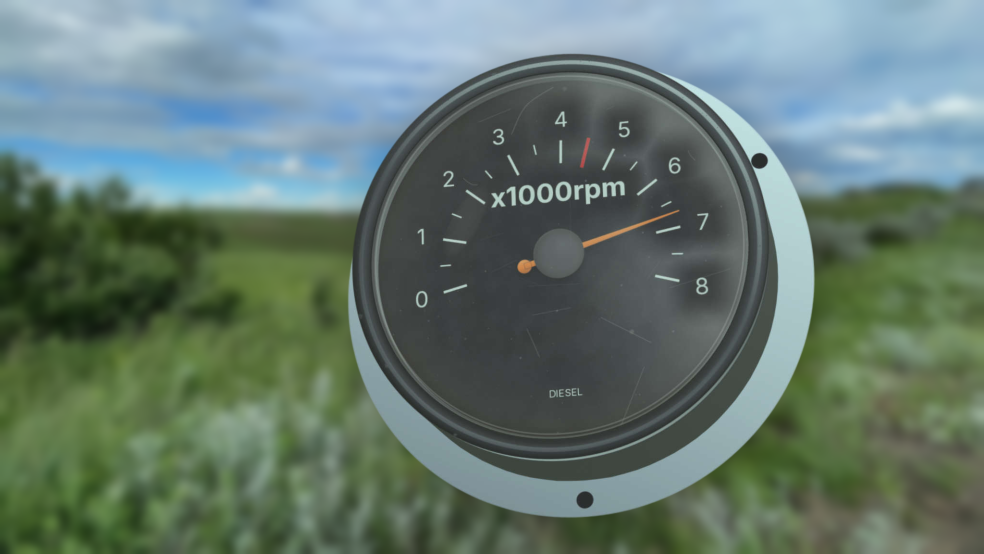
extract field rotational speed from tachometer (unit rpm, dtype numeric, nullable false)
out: 6750 rpm
